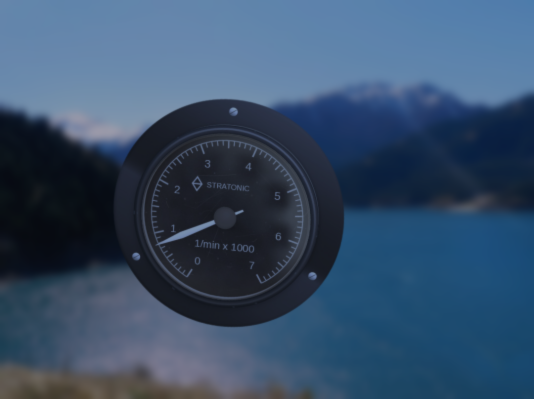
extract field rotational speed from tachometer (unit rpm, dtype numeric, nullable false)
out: 800 rpm
